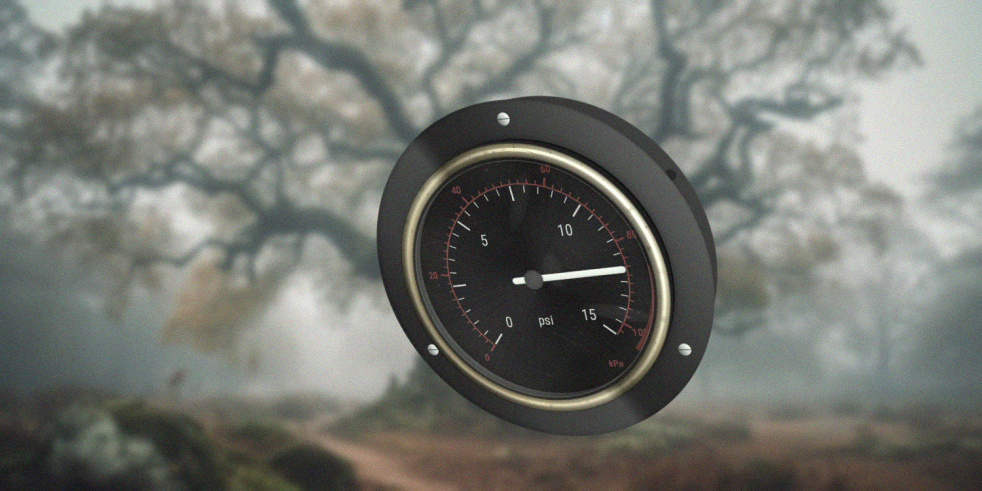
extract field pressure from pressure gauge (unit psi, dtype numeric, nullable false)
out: 12.5 psi
